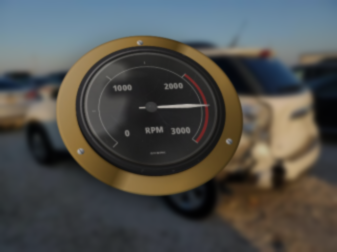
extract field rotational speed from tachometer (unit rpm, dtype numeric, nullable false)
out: 2500 rpm
